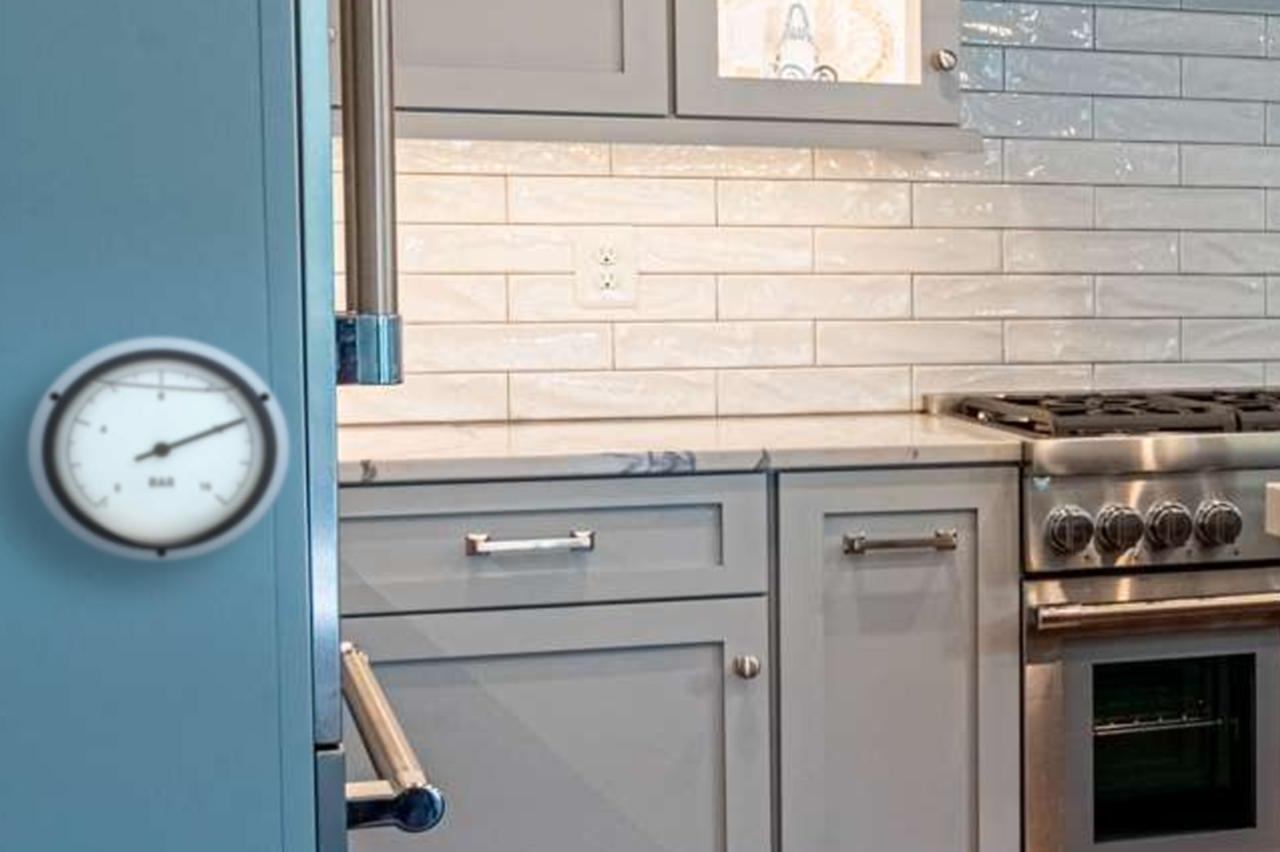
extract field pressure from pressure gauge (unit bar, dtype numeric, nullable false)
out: 12 bar
